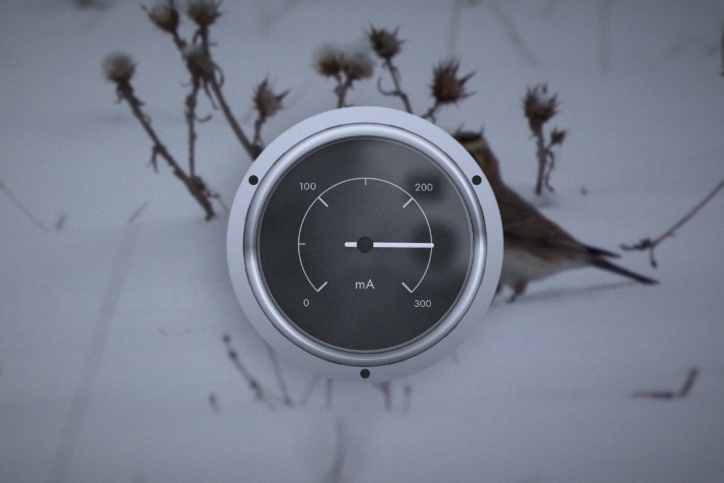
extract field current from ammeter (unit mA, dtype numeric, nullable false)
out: 250 mA
